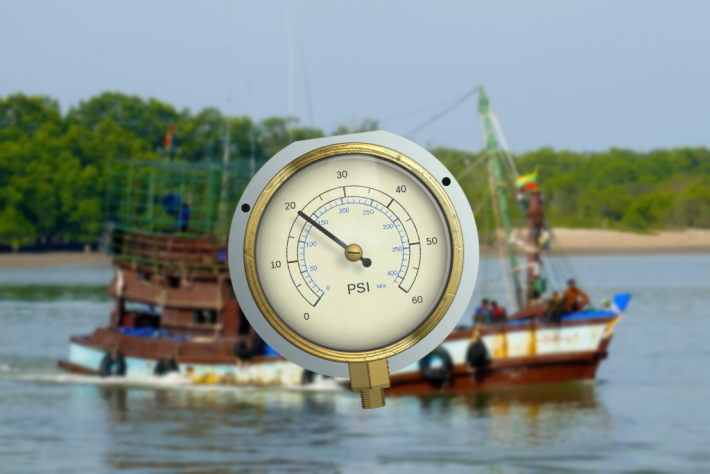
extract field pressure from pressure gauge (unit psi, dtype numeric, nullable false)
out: 20 psi
